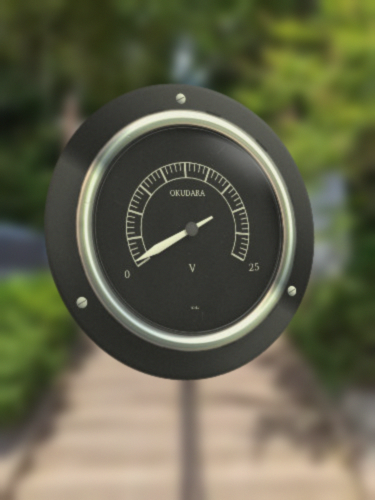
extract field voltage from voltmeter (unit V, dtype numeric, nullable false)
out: 0.5 V
